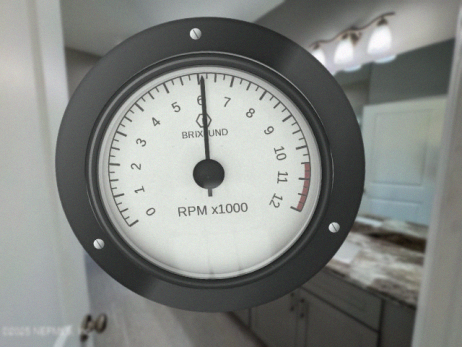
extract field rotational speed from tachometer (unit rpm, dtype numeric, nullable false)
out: 6125 rpm
